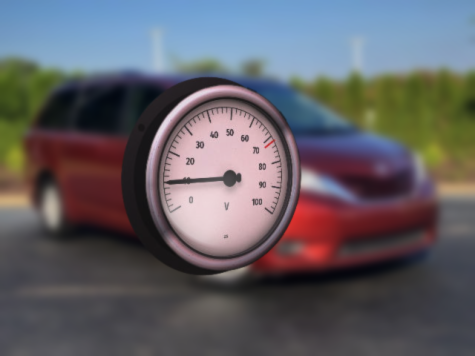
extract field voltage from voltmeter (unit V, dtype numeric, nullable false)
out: 10 V
